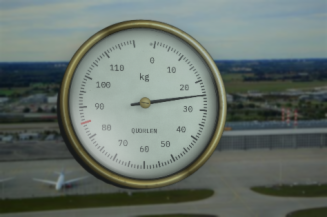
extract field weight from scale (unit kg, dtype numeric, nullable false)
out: 25 kg
